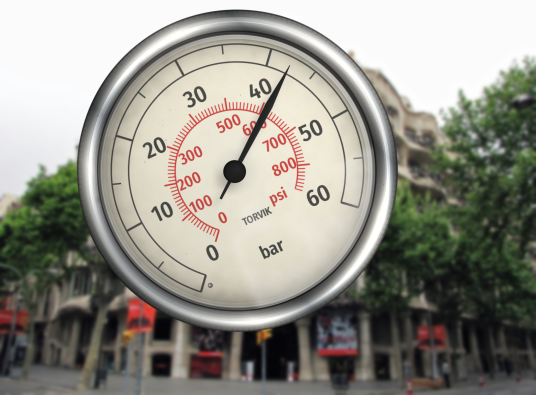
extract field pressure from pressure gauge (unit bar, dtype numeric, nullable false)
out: 42.5 bar
